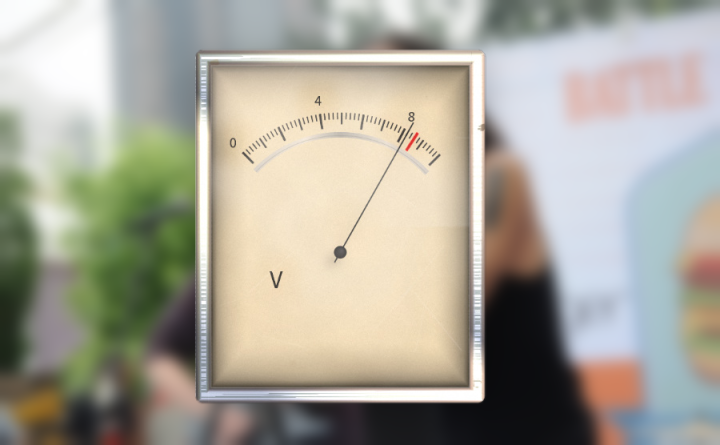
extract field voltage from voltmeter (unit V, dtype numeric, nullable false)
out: 8.2 V
